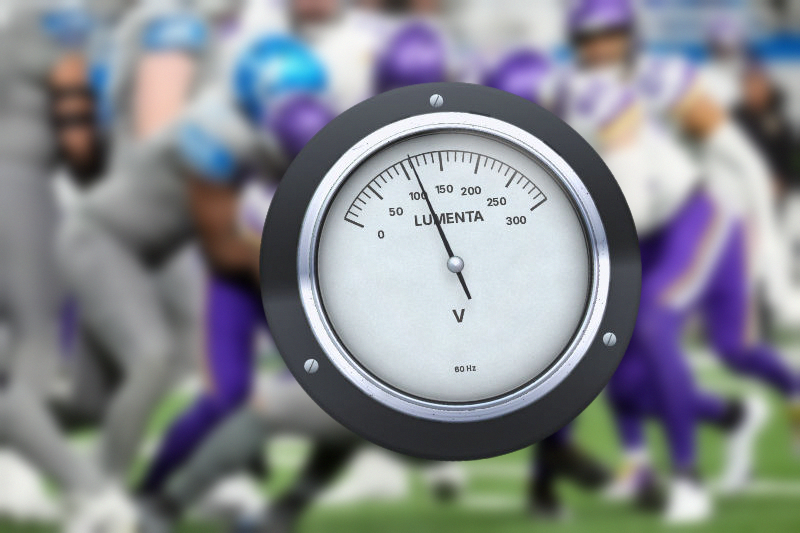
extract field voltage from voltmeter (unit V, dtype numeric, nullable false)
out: 110 V
